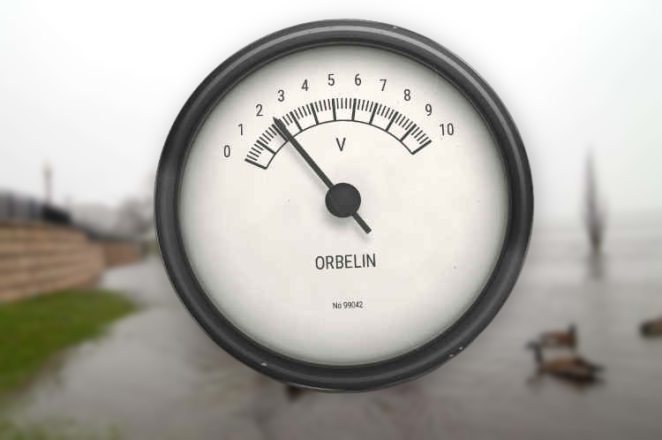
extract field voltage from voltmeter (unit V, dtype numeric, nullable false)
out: 2.2 V
